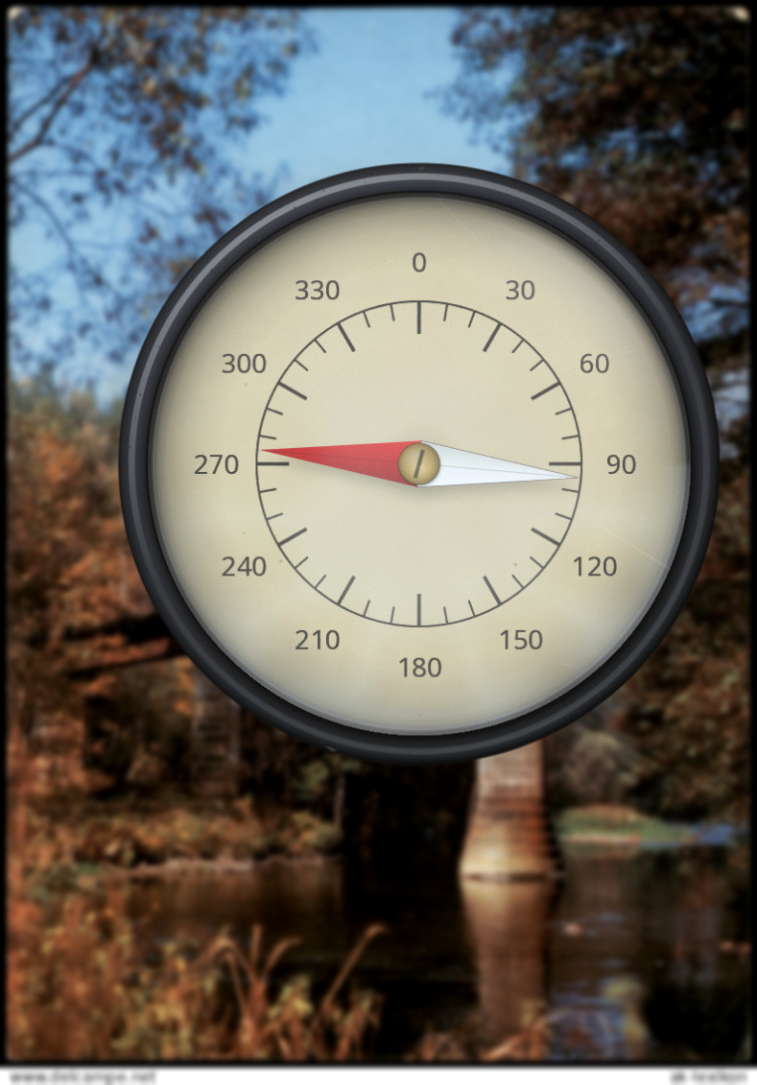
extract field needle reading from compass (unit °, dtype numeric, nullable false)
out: 275 °
